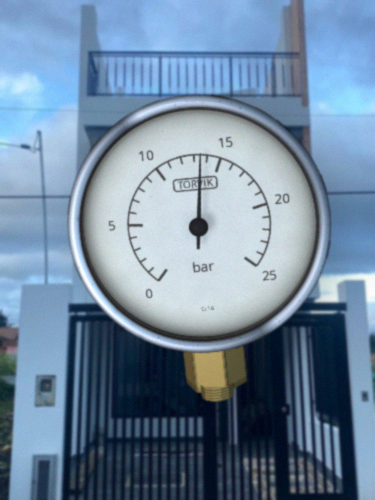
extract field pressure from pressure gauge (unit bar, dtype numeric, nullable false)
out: 13.5 bar
